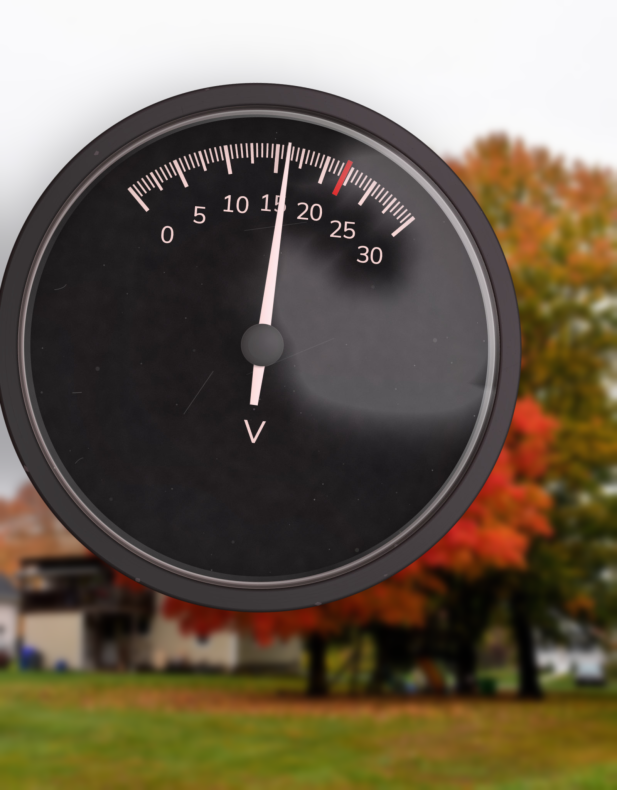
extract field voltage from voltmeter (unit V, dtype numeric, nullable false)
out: 16 V
